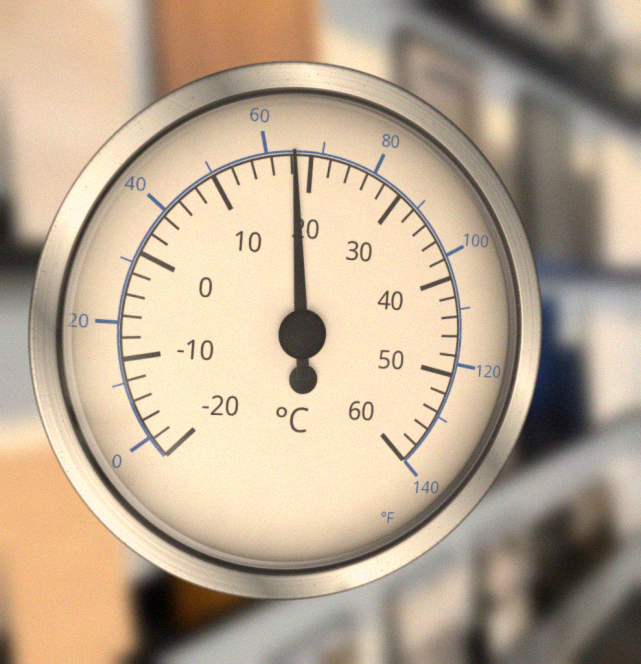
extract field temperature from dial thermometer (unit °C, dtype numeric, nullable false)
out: 18 °C
